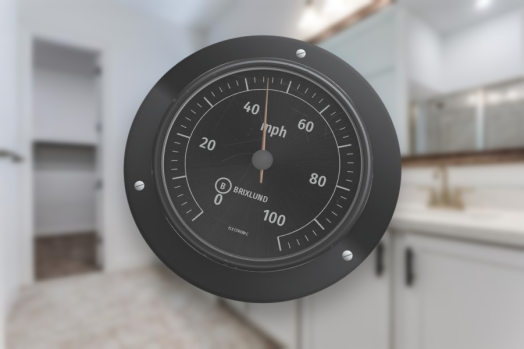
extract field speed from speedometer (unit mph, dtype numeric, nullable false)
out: 45 mph
